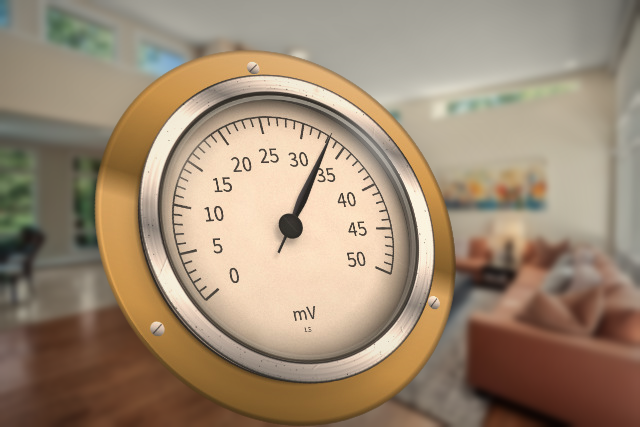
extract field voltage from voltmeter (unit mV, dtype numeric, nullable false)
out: 33 mV
